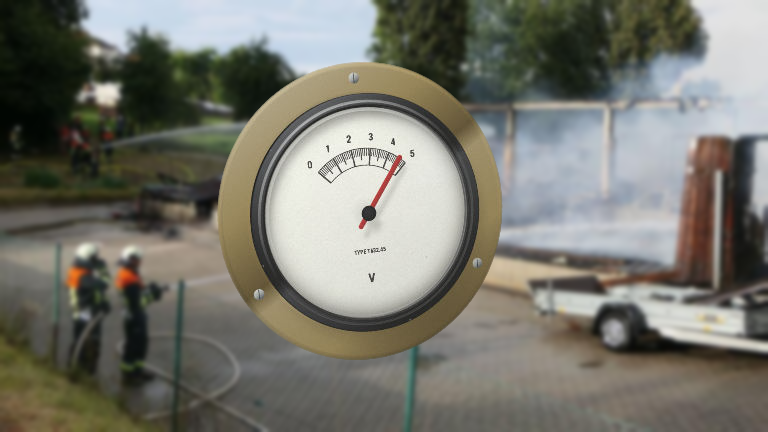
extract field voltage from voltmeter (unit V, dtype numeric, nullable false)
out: 4.5 V
